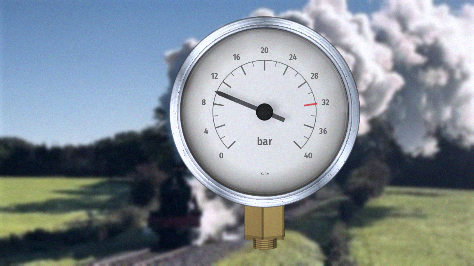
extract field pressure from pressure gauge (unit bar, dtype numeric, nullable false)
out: 10 bar
